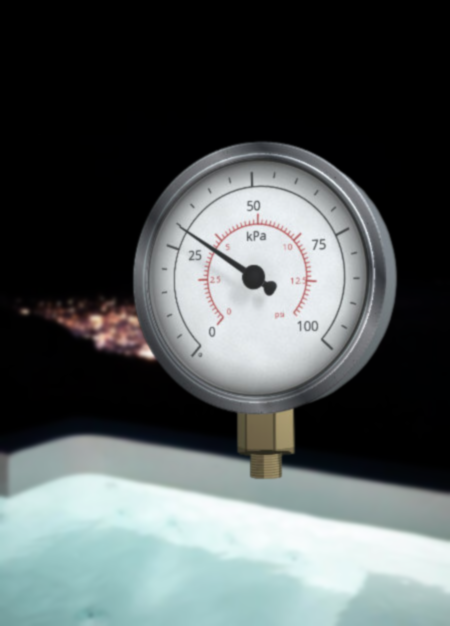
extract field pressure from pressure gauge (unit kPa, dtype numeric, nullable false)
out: 30 kPa
